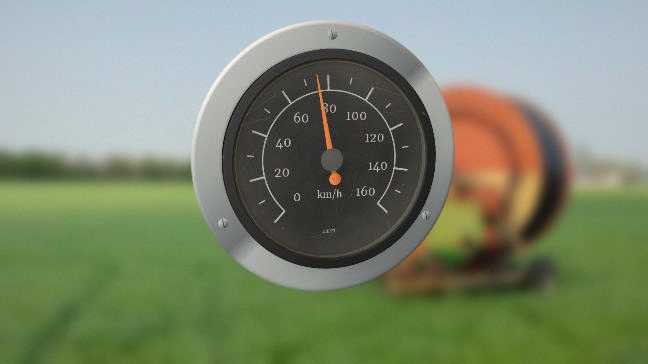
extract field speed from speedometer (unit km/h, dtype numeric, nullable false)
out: 75 km/h
